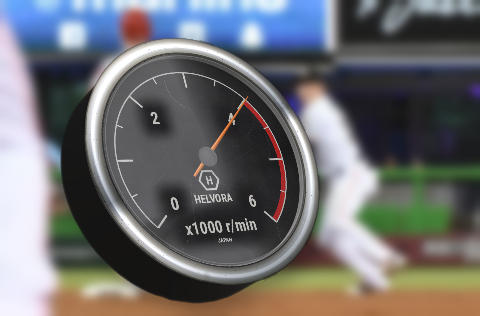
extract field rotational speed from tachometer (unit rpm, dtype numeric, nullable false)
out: 4000 rpm
